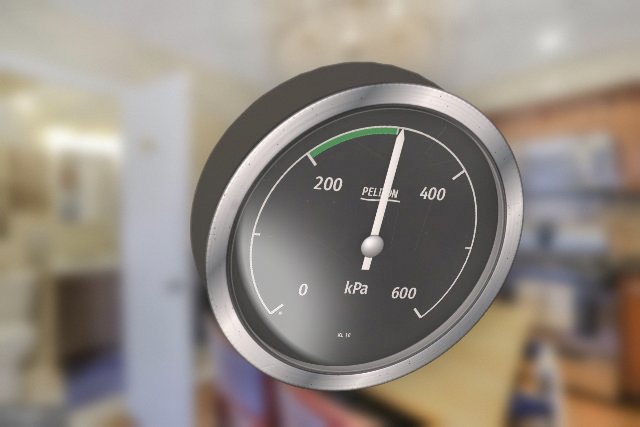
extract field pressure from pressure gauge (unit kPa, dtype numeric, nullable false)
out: 300 kPa
